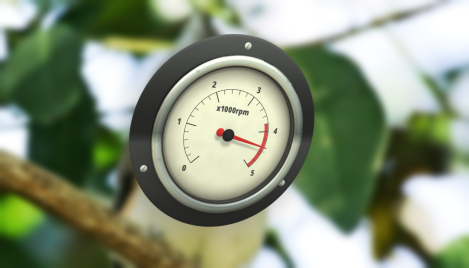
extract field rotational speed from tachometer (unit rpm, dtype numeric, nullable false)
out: 4400 rpm
